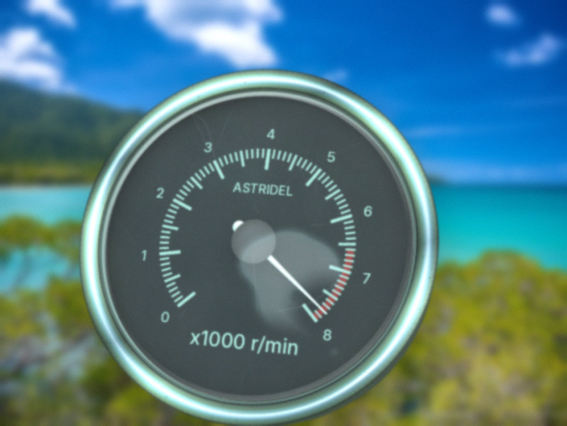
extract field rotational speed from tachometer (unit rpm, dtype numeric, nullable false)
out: 7800 rpm
